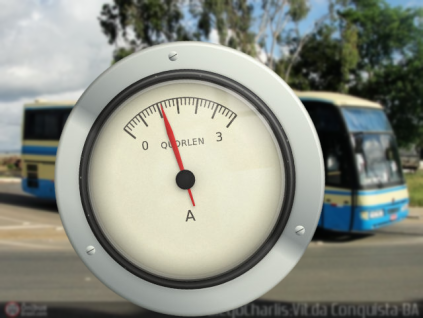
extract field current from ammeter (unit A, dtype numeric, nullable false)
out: 1.1 A
